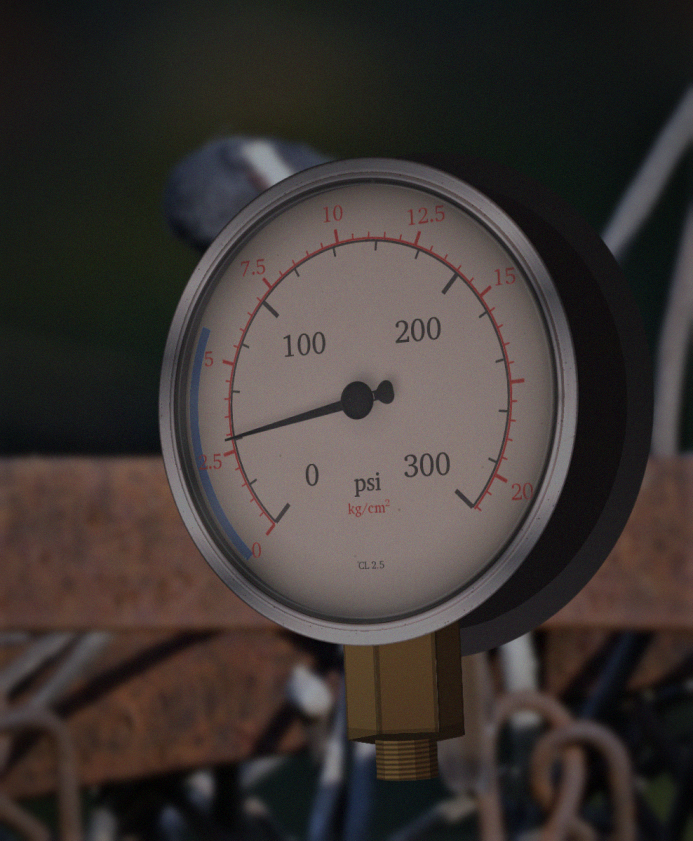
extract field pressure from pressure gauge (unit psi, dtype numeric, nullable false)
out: 40 psi
